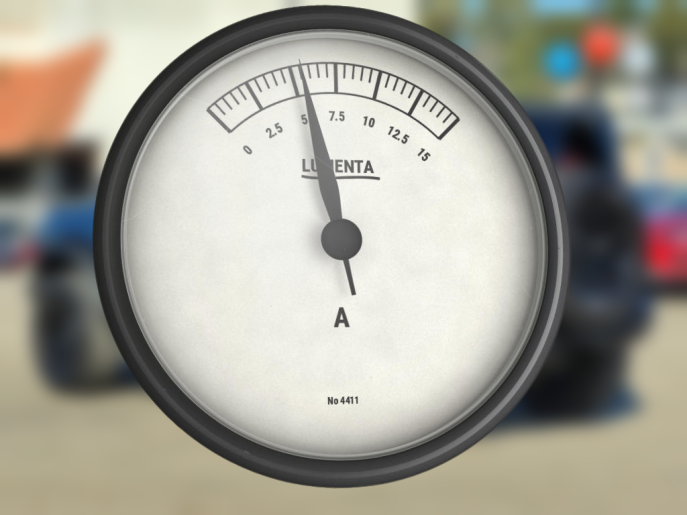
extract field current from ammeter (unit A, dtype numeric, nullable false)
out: 5.5 A
